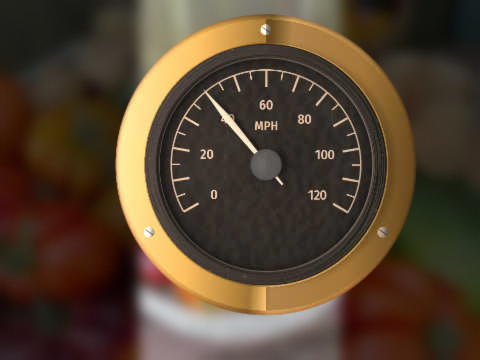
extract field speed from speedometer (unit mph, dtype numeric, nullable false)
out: 40 mph
